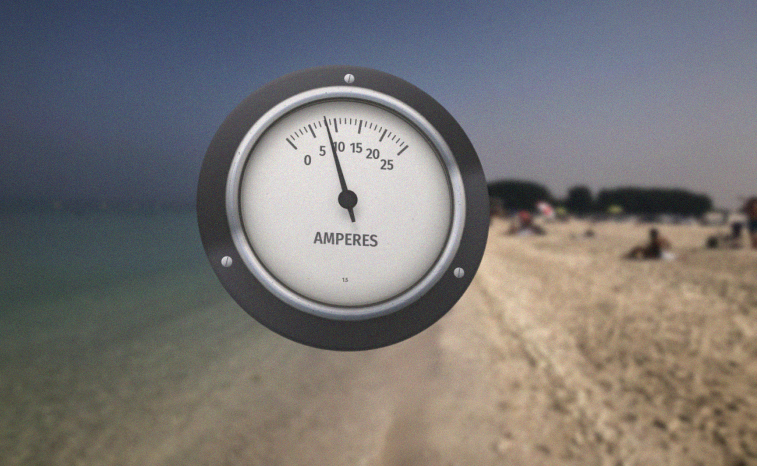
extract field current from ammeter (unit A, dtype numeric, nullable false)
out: 8 A
